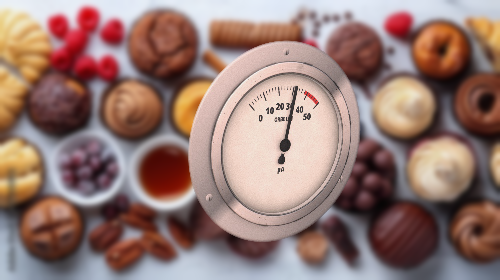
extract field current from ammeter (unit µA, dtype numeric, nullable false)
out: 30 µA
